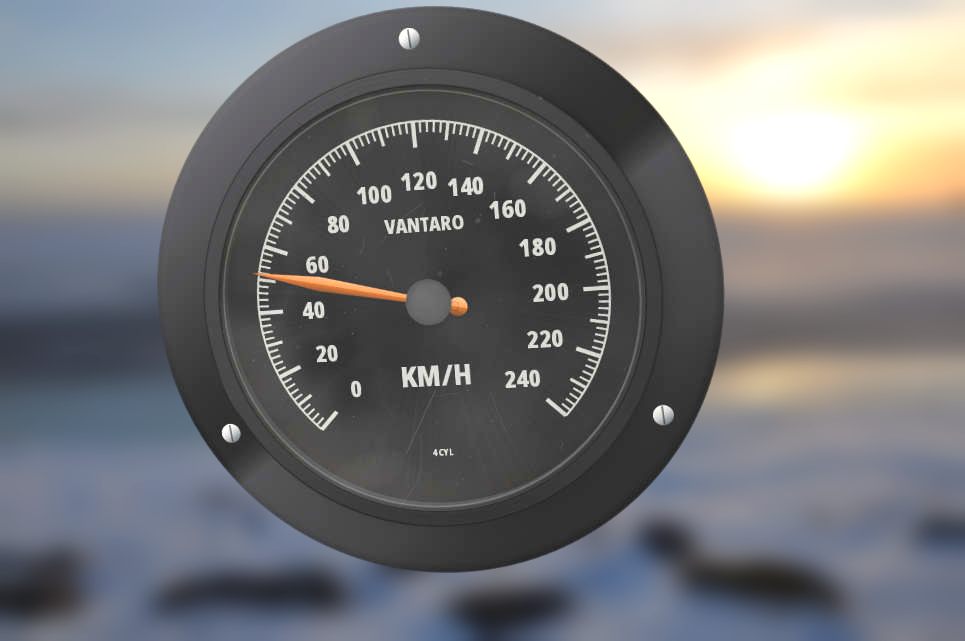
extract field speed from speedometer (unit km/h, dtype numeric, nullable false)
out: 52 km/h
